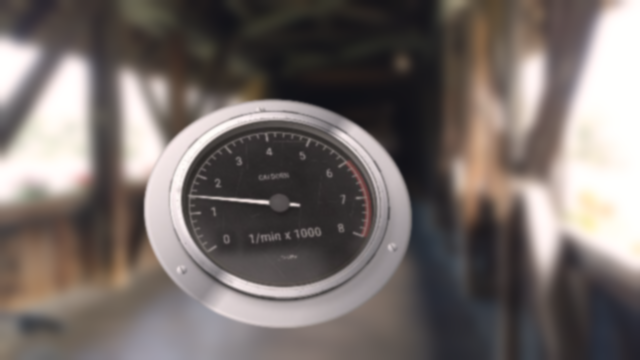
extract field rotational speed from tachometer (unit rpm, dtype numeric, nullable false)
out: 1400 rpm
